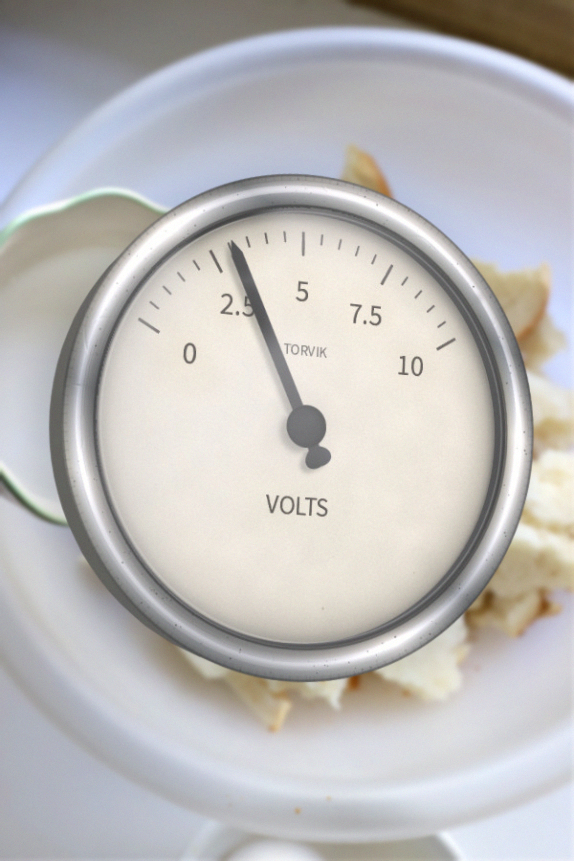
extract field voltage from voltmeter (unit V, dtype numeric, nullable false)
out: 3 V
